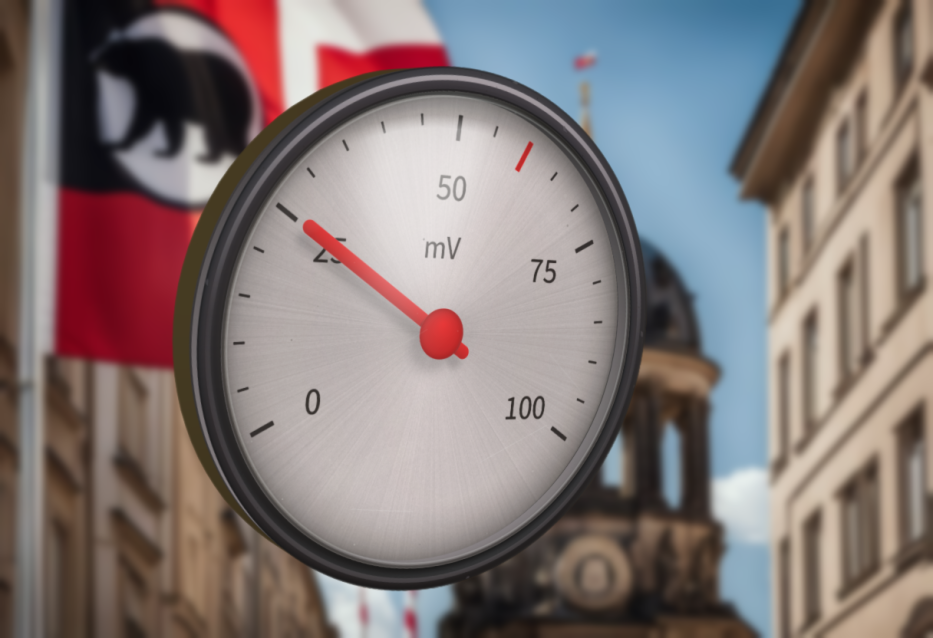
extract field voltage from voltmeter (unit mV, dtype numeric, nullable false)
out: 25 mV
